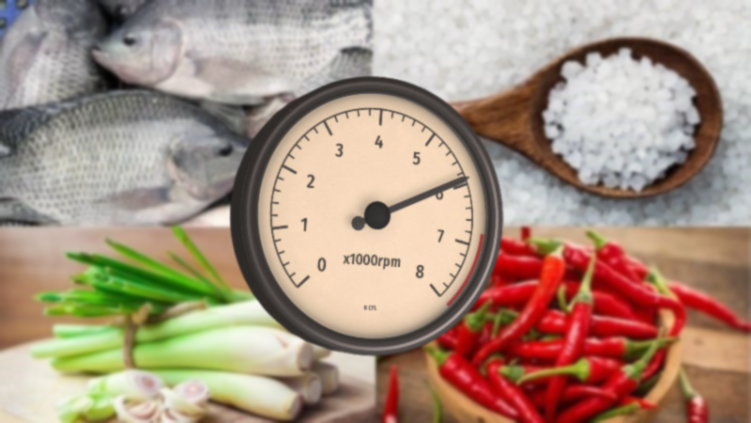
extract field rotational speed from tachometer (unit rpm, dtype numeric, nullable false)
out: 5900 rpm
